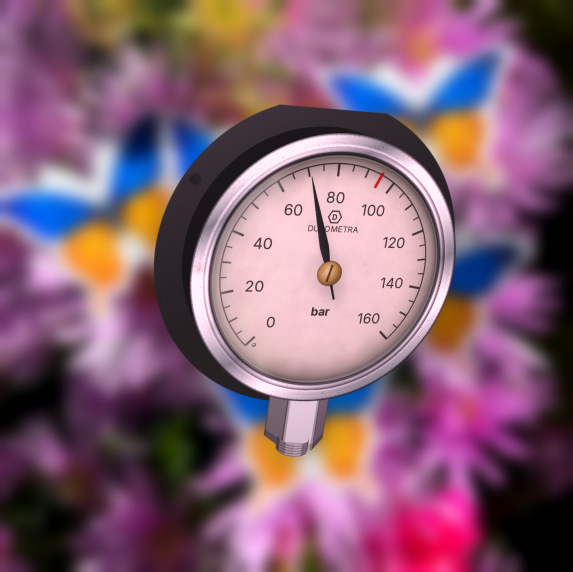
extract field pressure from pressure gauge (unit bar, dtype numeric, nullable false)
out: 70 bar
